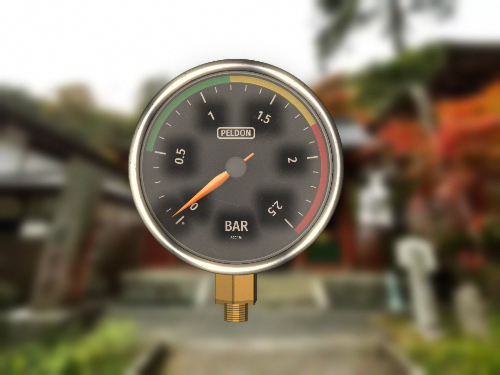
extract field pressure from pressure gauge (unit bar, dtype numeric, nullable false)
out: 0.05 bar
